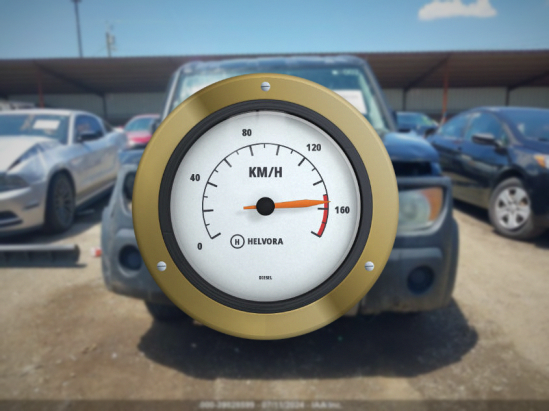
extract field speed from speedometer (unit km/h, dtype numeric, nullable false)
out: 155 km/h
